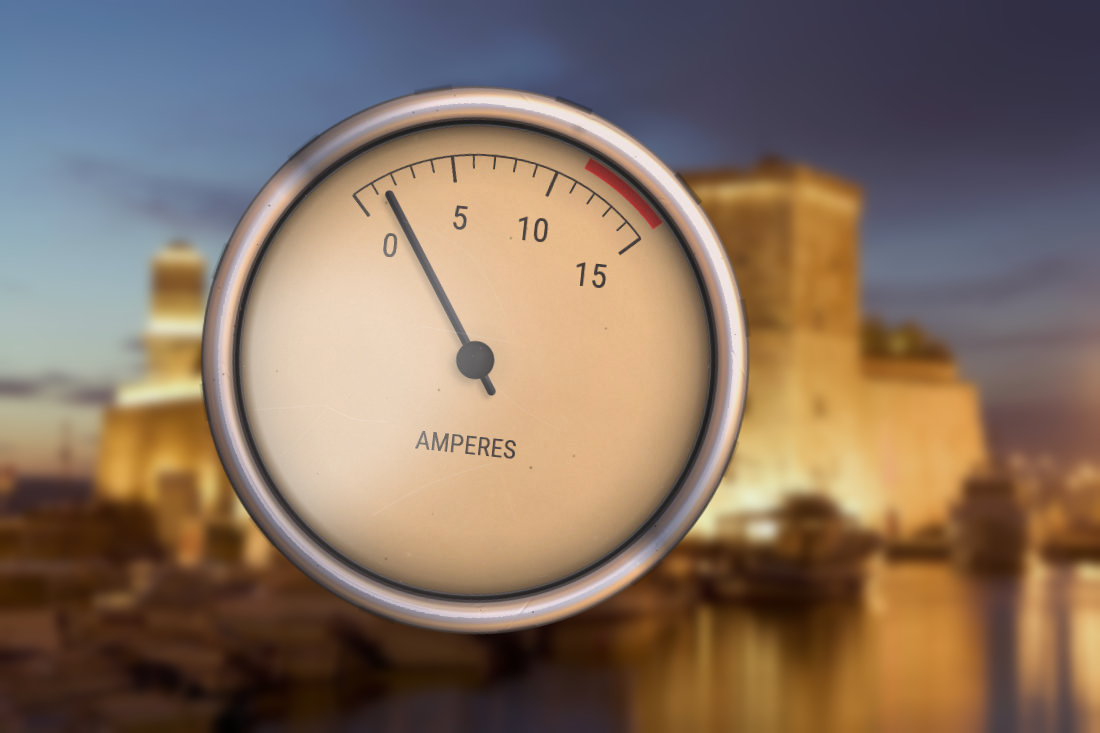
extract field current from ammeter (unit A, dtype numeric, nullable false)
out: 1.5 A
